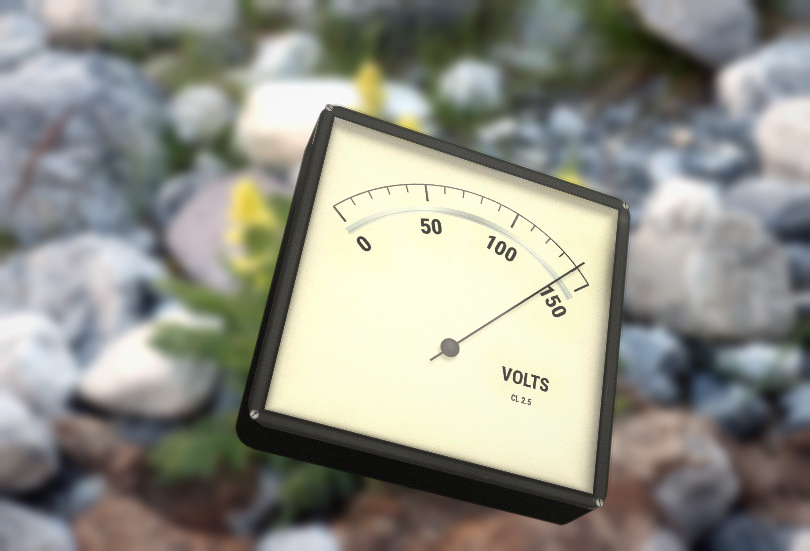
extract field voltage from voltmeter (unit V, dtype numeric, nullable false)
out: 140 V
